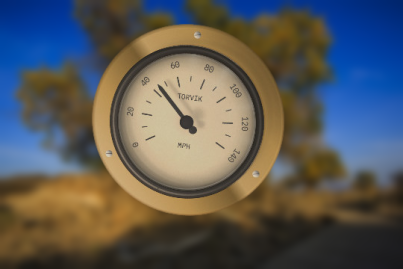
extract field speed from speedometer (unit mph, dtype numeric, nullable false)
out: 45 mph
